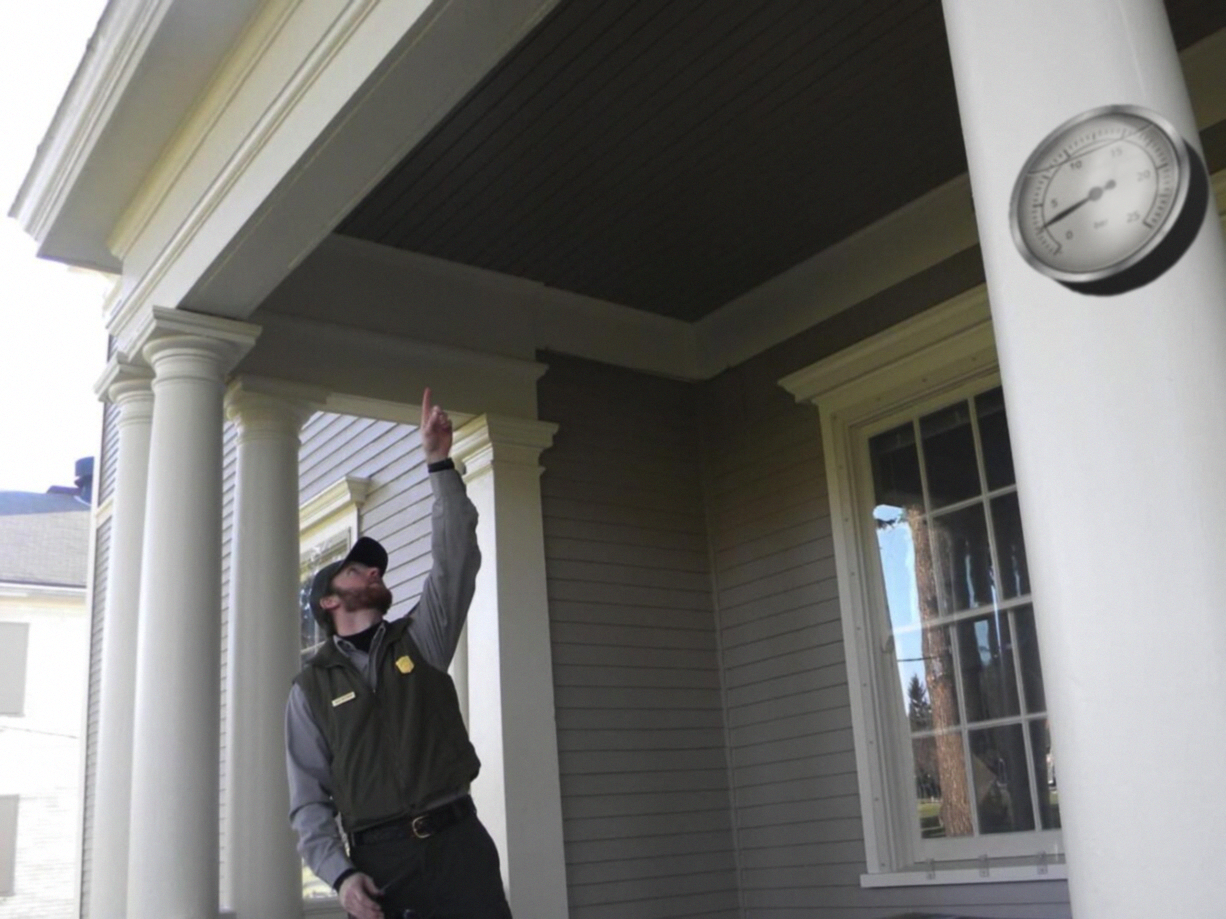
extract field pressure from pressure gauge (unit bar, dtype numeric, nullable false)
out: 2.5 bar
